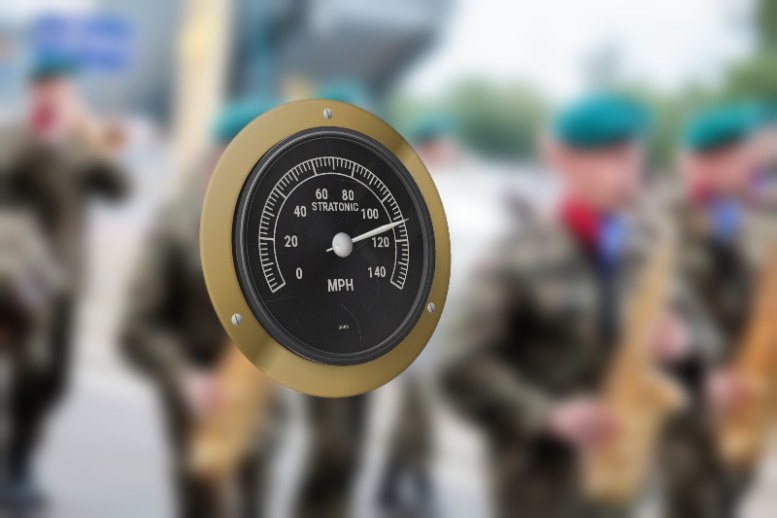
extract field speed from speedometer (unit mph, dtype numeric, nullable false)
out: 112 mph
